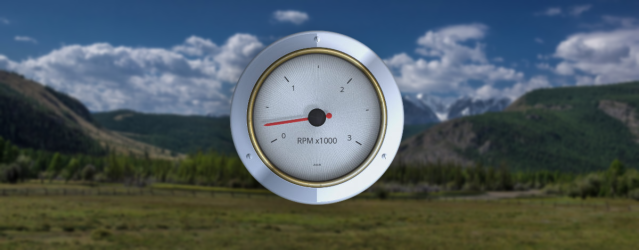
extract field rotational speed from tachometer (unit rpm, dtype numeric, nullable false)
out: 250 rpm
